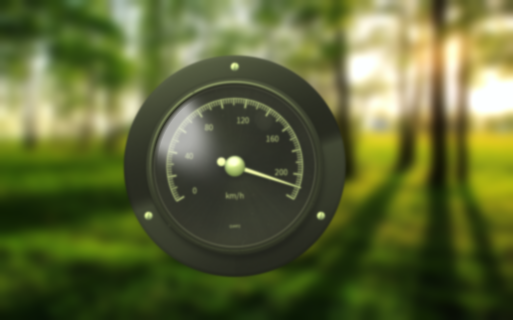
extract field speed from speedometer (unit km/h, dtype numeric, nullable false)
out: 210 km/h
